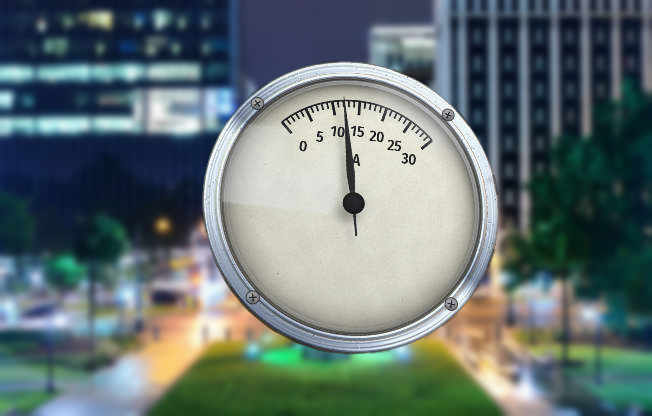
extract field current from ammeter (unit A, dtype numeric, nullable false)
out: 12 A
